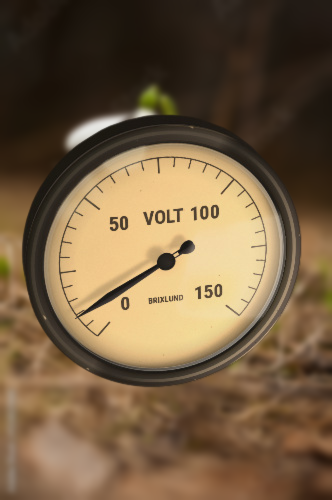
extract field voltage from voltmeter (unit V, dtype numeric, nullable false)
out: 10 V
